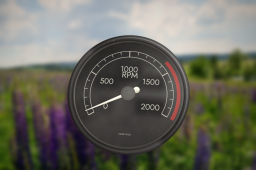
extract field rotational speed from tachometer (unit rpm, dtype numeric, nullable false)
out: 50 rpm
